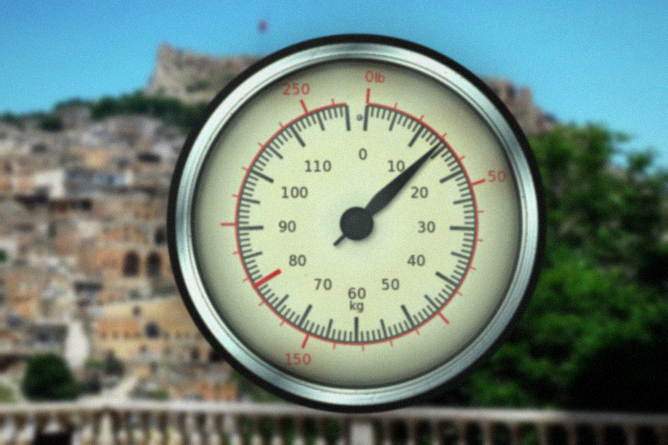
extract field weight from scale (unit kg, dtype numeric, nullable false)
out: 14 kg
